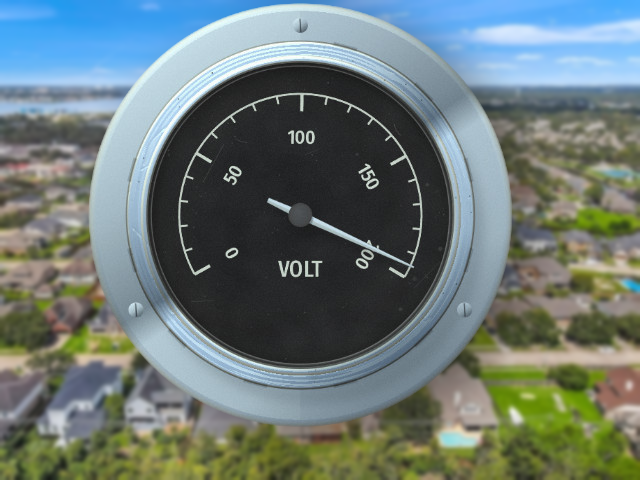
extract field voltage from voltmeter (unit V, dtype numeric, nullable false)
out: 195 V
